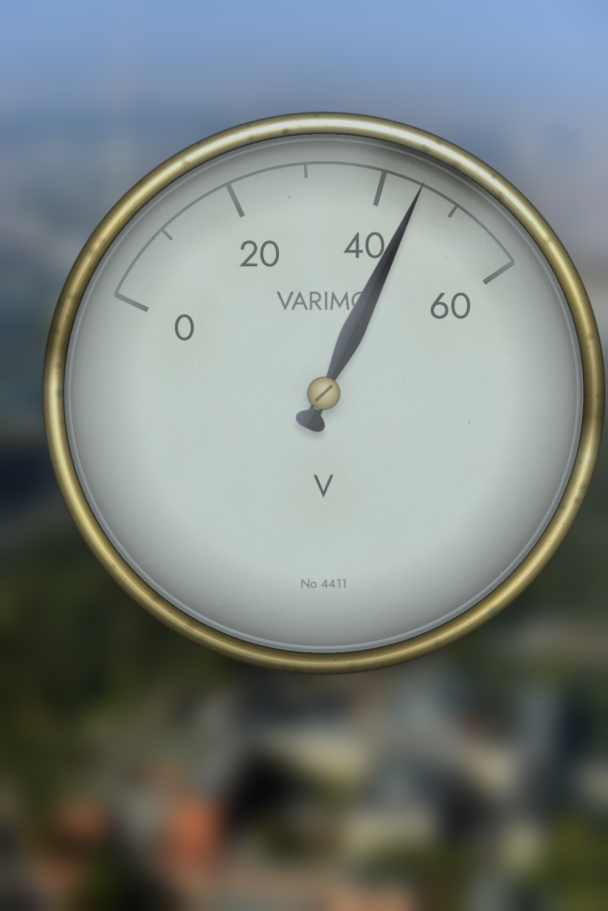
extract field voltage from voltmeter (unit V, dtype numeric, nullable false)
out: 45 V
